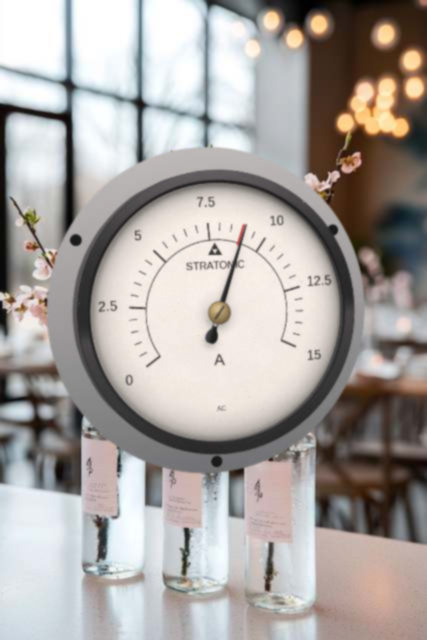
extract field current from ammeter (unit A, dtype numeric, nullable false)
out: 9 A
